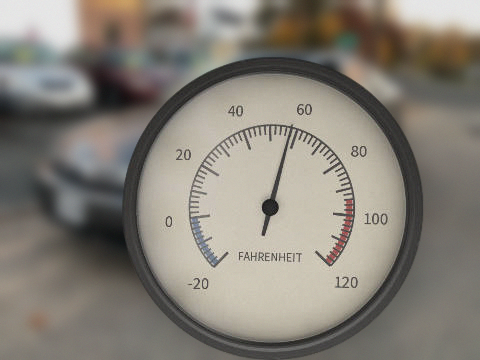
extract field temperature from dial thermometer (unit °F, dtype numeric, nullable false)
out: 58 °F
